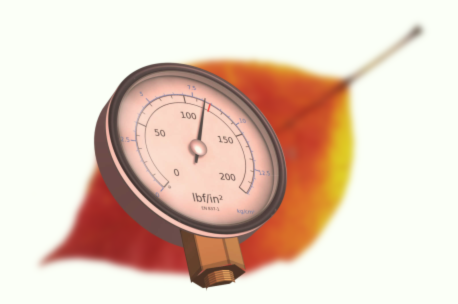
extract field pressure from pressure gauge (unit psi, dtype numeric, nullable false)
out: 115 psi
